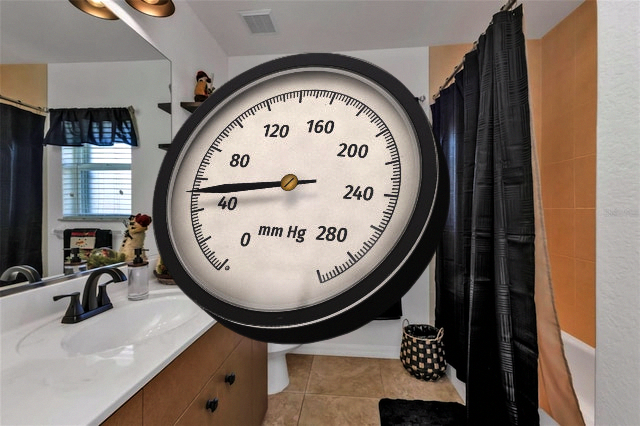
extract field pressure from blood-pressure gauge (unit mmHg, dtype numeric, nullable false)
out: 50 mmHg
